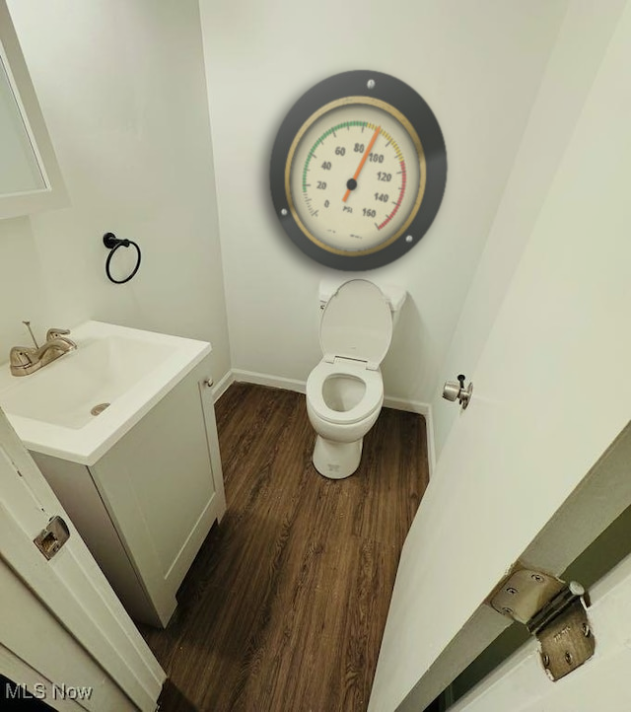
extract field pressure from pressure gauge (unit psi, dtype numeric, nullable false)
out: 90 psi
